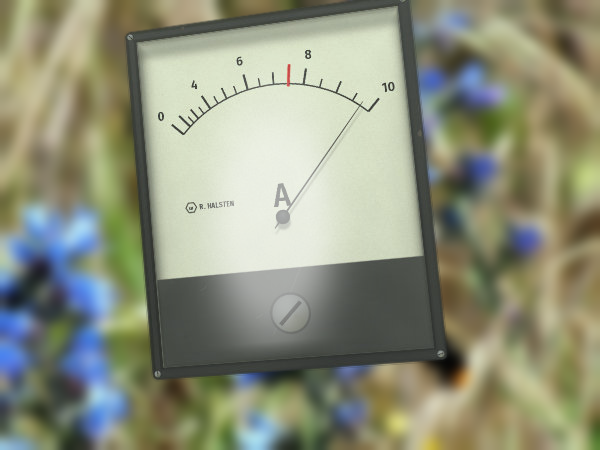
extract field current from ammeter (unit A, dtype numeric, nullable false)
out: 9.75 A
